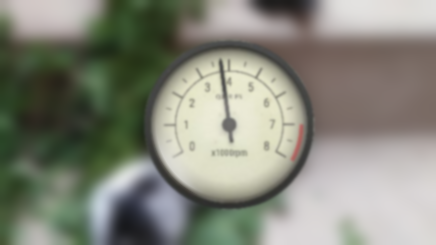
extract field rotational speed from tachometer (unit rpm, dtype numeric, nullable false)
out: 3750 rpm
